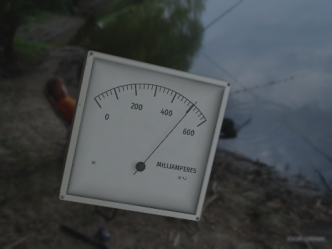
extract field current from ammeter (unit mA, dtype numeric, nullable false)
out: 500 mA
